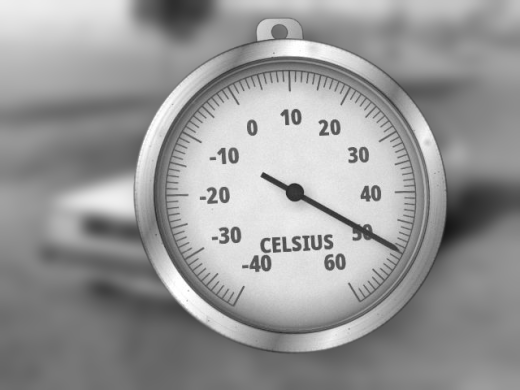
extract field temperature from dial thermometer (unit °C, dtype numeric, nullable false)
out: 50 °C
